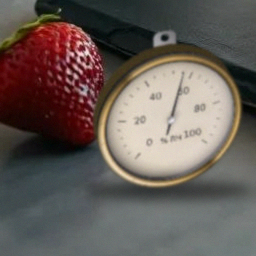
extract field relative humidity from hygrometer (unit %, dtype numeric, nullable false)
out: 56 %
